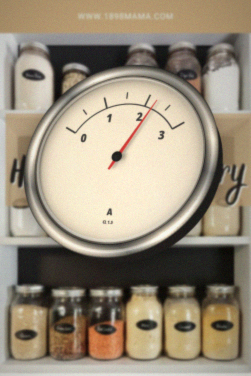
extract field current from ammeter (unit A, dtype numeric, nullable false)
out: 2.25 A
